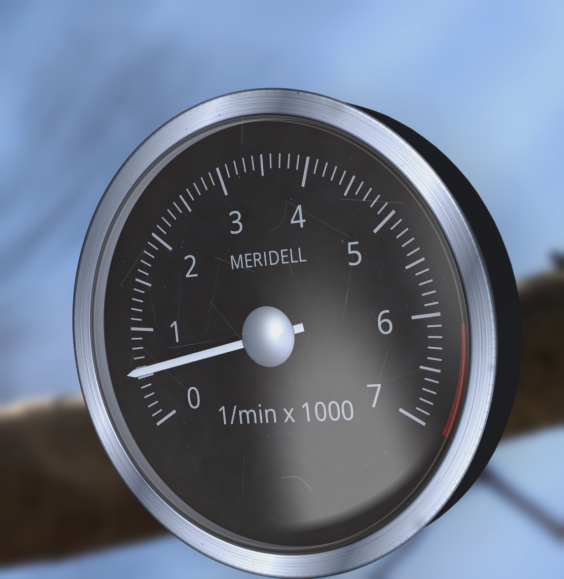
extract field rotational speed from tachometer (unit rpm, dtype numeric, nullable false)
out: 550 rpm
